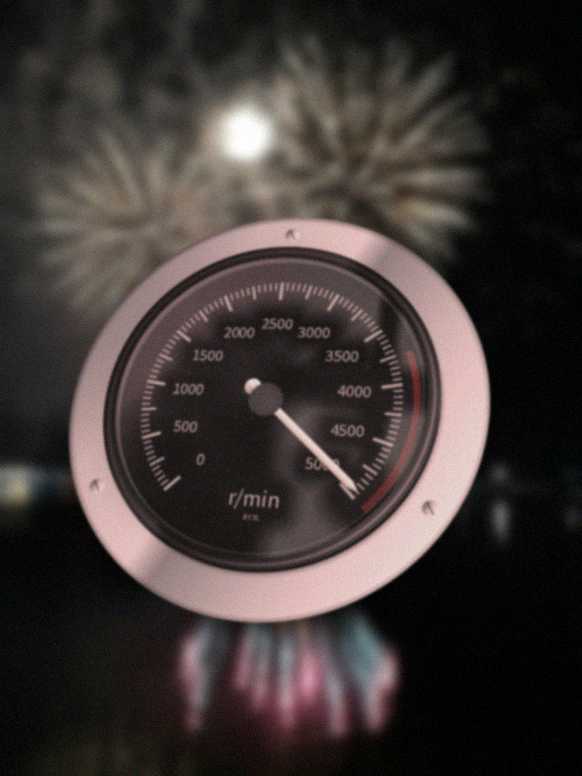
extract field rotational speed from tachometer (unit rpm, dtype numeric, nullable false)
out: 4950 rpm
